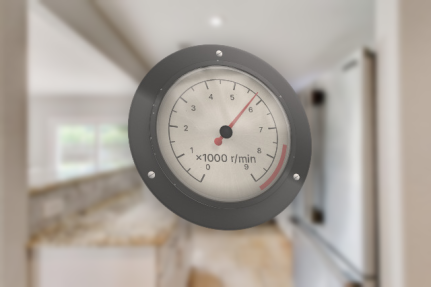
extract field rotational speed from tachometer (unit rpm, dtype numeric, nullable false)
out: 5750 rpm
